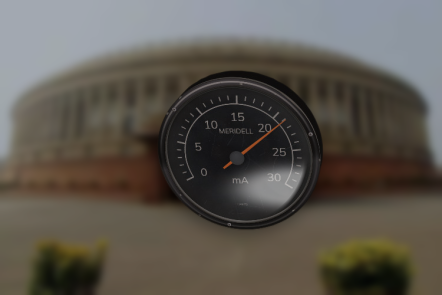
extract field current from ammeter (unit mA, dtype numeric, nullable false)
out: 21 mA
